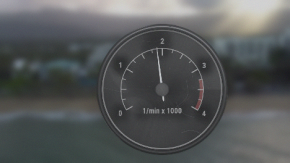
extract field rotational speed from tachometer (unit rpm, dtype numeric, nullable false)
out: 1875 rpm
